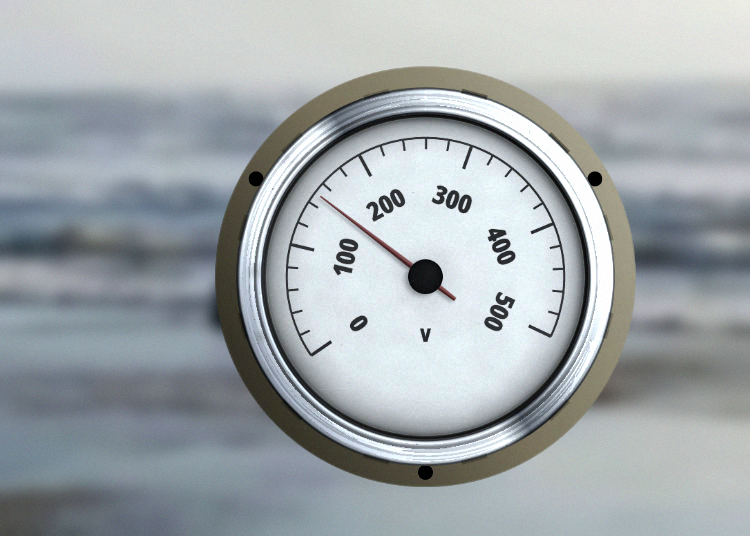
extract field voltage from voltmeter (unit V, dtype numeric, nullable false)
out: 150 V
